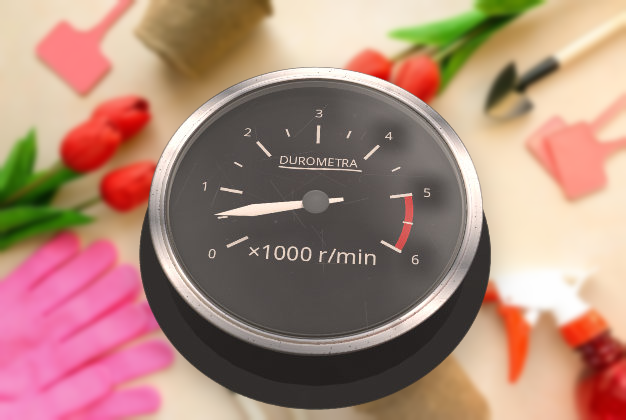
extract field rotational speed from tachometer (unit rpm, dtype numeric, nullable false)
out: 500 rpm
